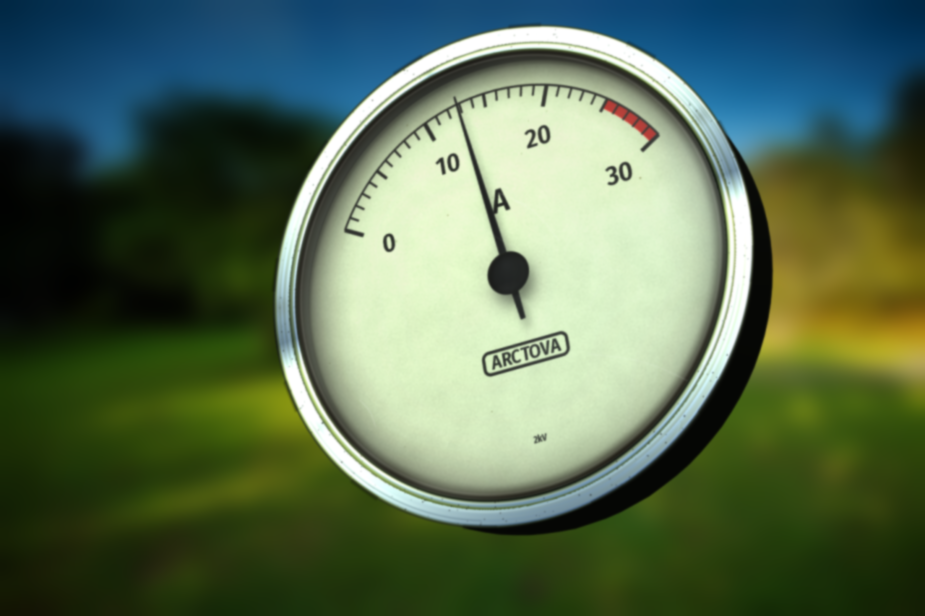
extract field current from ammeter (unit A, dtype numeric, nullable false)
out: 13 A
